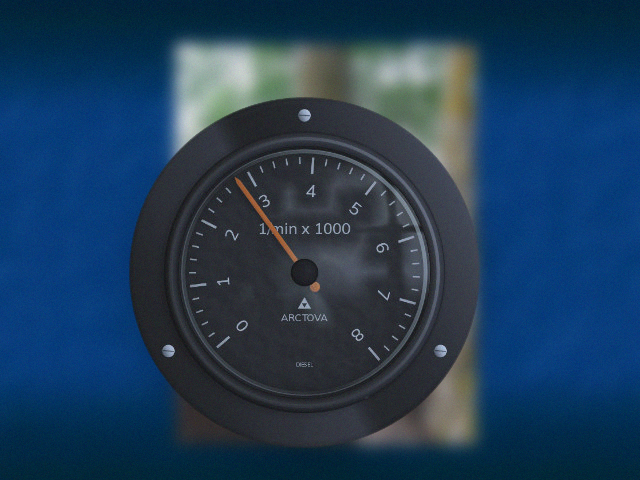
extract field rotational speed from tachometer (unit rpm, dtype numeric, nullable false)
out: 2800 rpm
